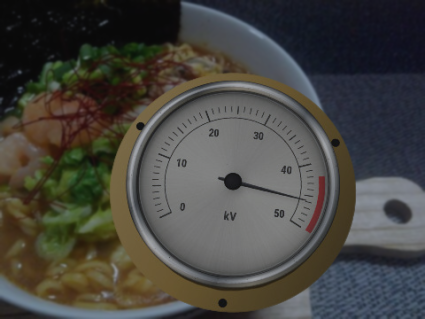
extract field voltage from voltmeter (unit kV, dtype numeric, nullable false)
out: 46 kV
